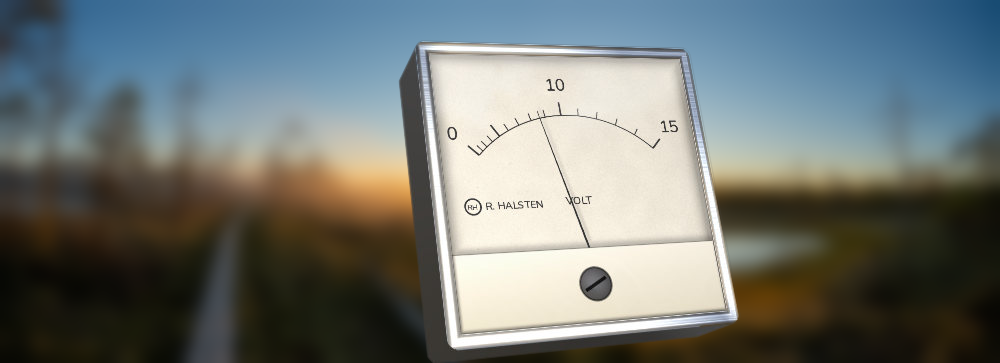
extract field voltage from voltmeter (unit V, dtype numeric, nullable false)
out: 8.5 V
